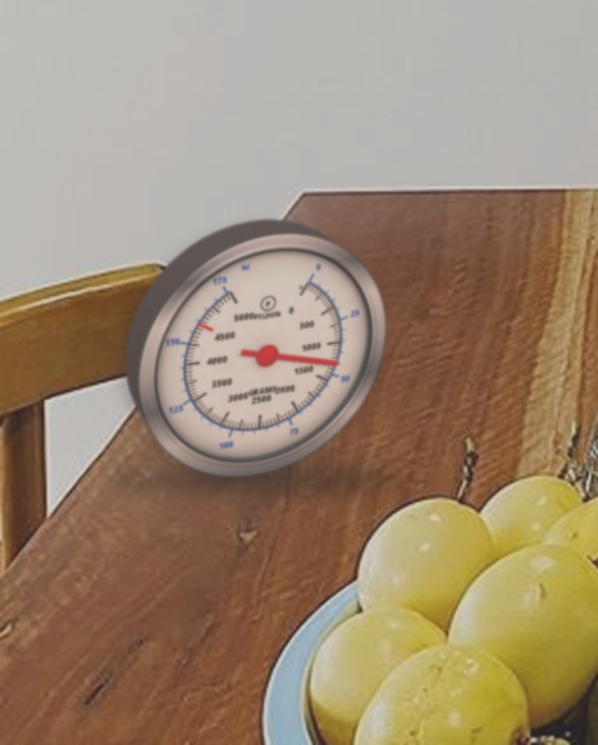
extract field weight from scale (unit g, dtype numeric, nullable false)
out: 1250 g
